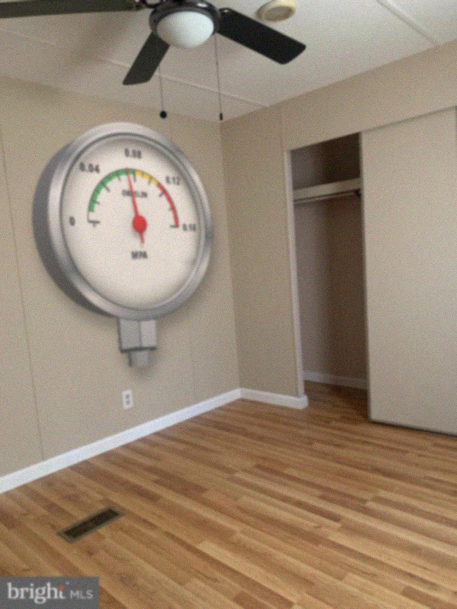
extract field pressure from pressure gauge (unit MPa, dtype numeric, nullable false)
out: 0.07 MPa
